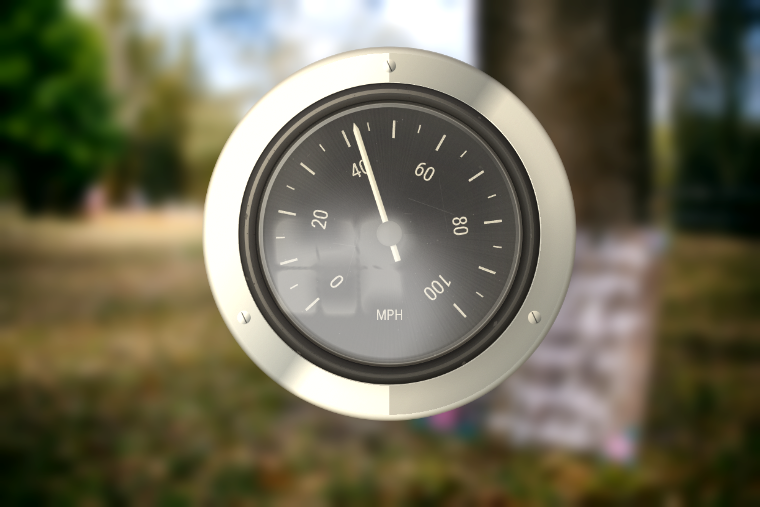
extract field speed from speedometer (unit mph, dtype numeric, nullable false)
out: 42.5 mph
